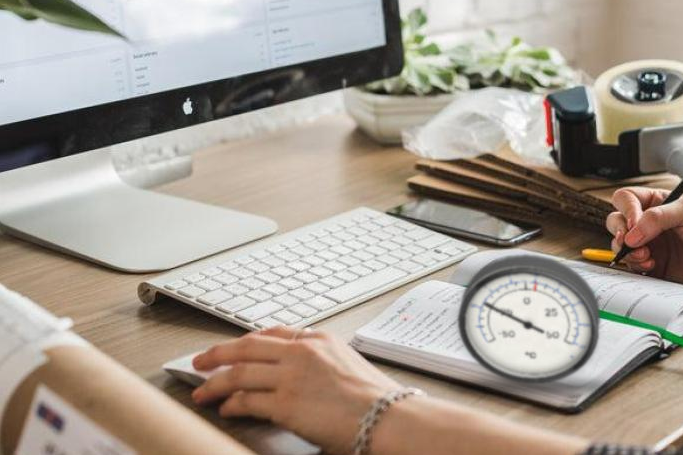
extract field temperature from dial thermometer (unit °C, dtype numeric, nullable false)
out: -25 °C
